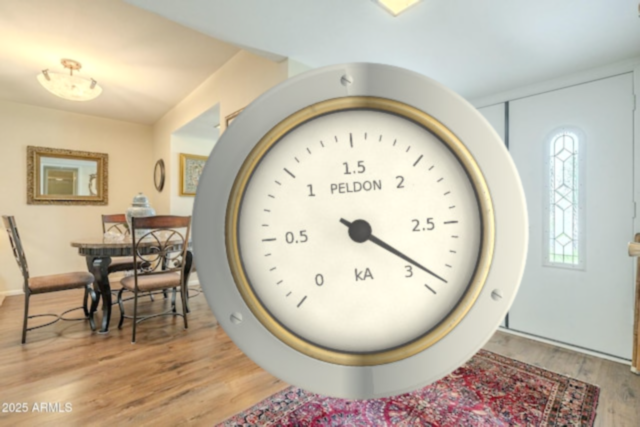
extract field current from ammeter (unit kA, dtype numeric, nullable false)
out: 2.9 kA
